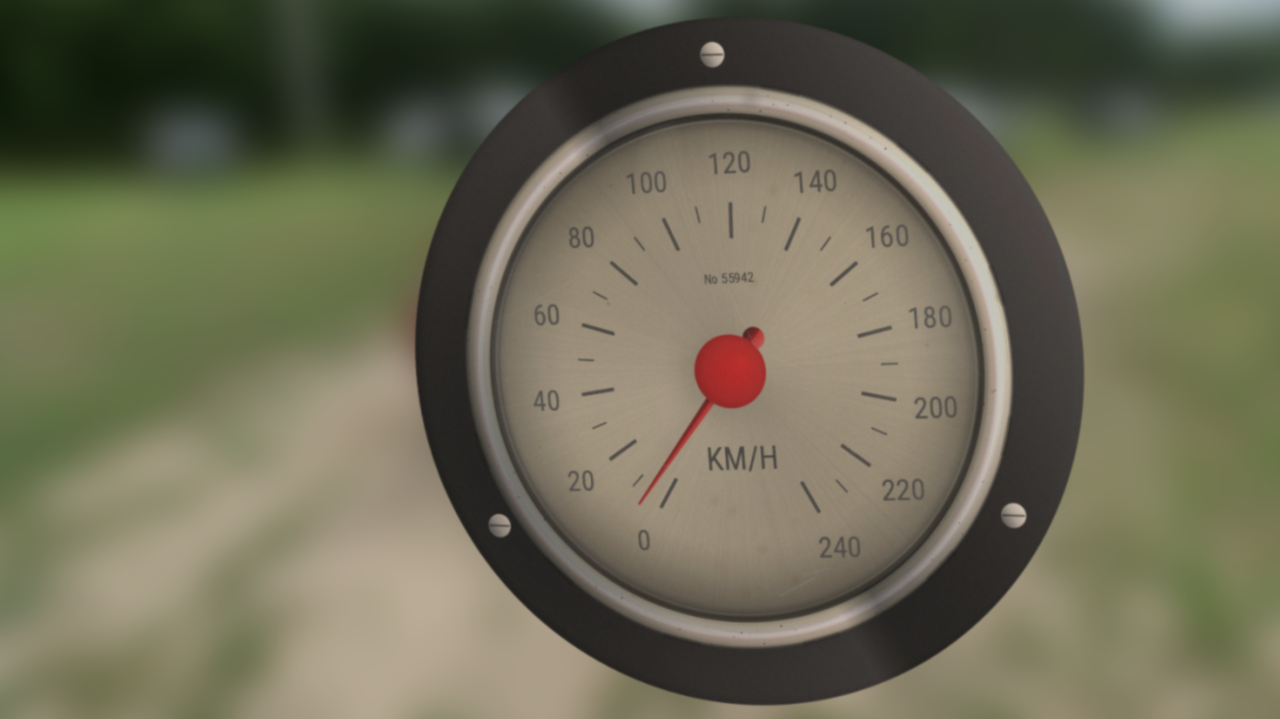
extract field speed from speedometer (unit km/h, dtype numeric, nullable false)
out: 5 km/h
